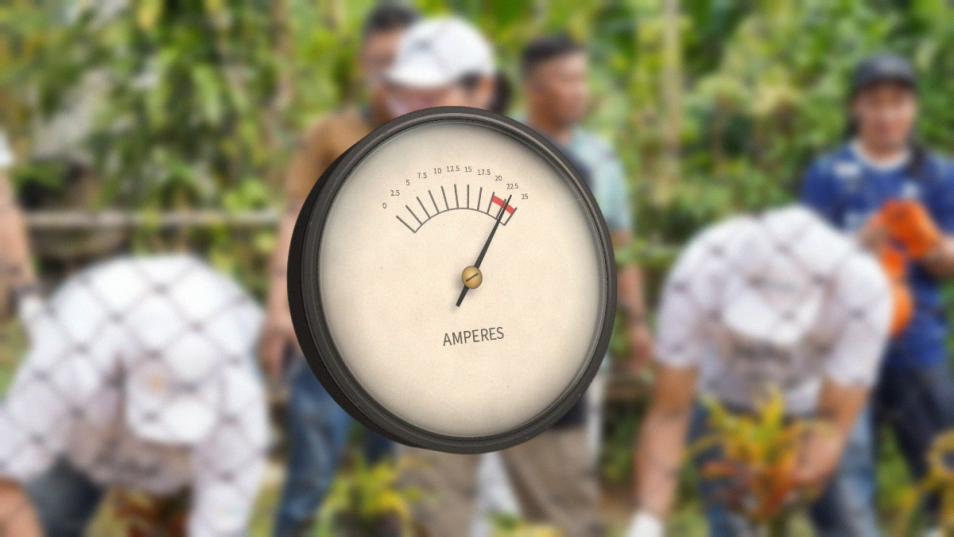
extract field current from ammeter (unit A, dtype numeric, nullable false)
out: 22.5 A
